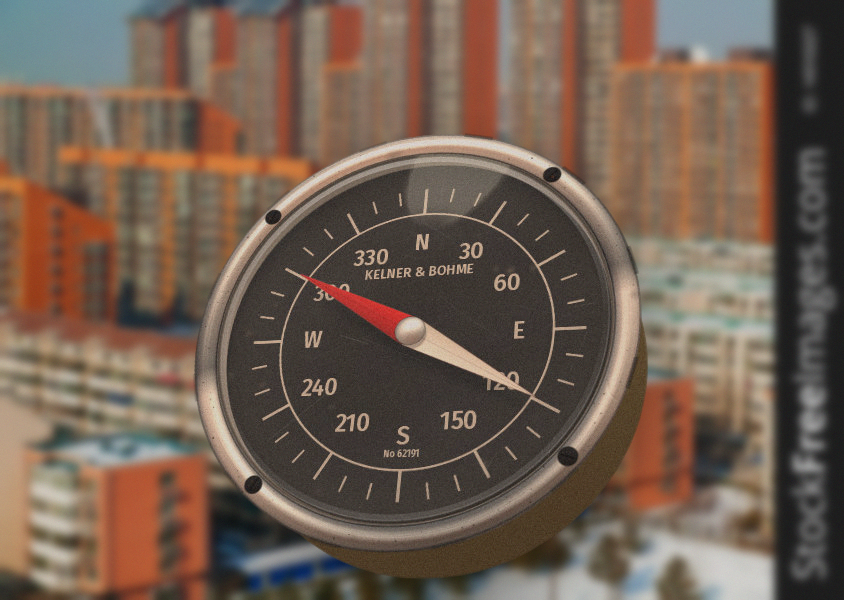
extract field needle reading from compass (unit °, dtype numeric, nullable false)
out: 300 °
